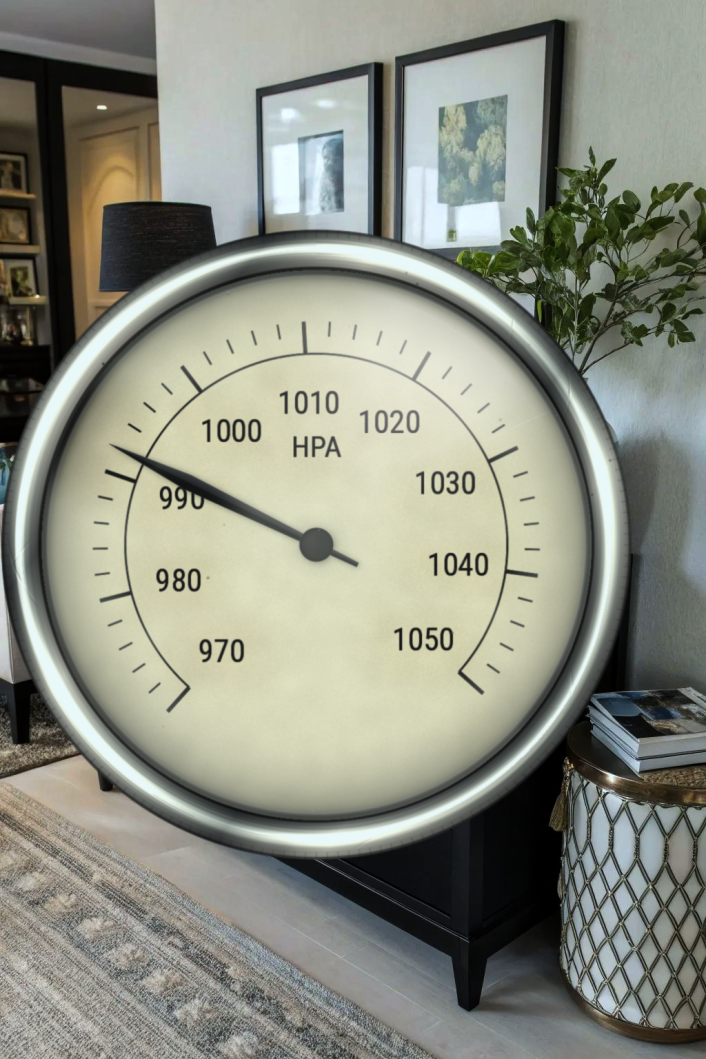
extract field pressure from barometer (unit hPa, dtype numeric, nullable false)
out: 992 hPa
